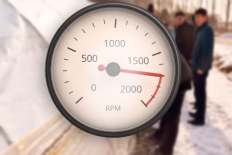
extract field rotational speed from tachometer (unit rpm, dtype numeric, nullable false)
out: 1700 rpm
